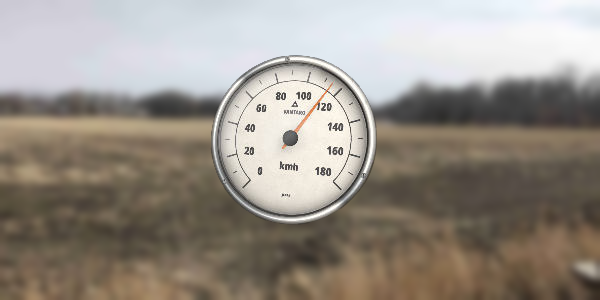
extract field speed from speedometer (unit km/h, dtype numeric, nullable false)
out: 115 km/h
